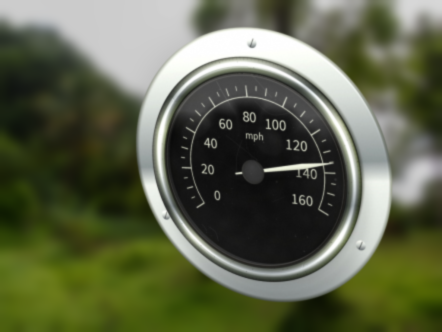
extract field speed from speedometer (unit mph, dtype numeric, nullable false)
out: 135 mph
